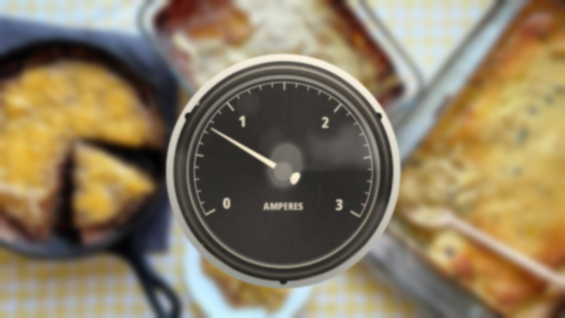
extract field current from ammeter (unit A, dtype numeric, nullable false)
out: 0.75 A
